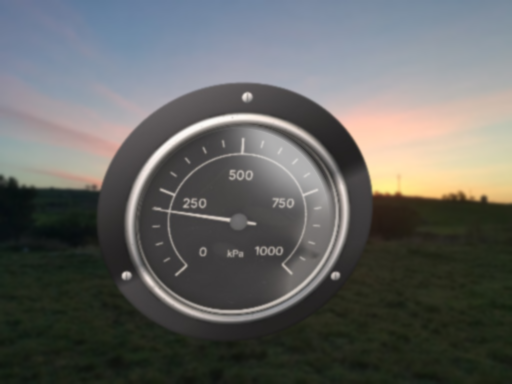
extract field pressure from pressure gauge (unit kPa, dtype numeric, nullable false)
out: 200 kPa
